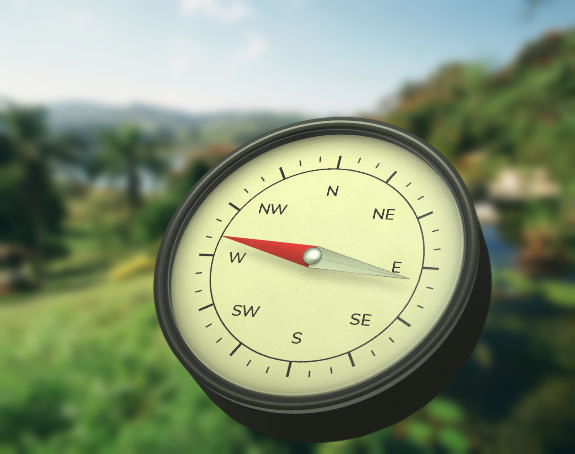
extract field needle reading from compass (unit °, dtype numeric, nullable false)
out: 280 °
